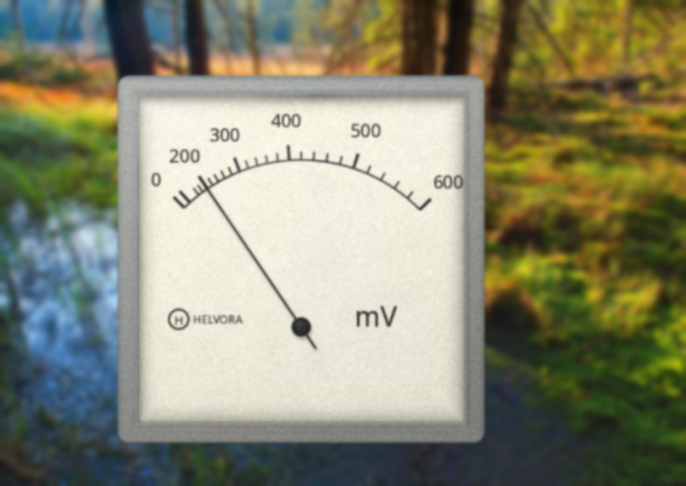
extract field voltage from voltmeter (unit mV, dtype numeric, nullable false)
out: 200 mV
